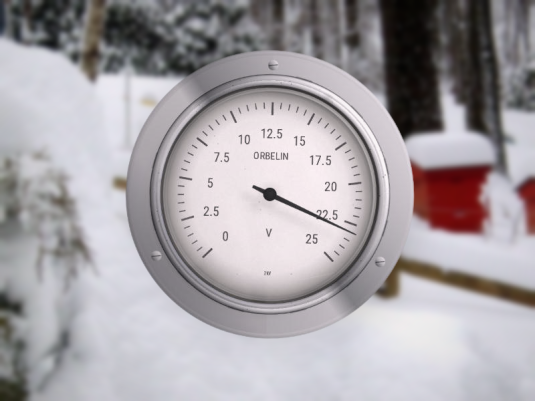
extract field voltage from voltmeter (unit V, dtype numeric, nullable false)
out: 23 V
